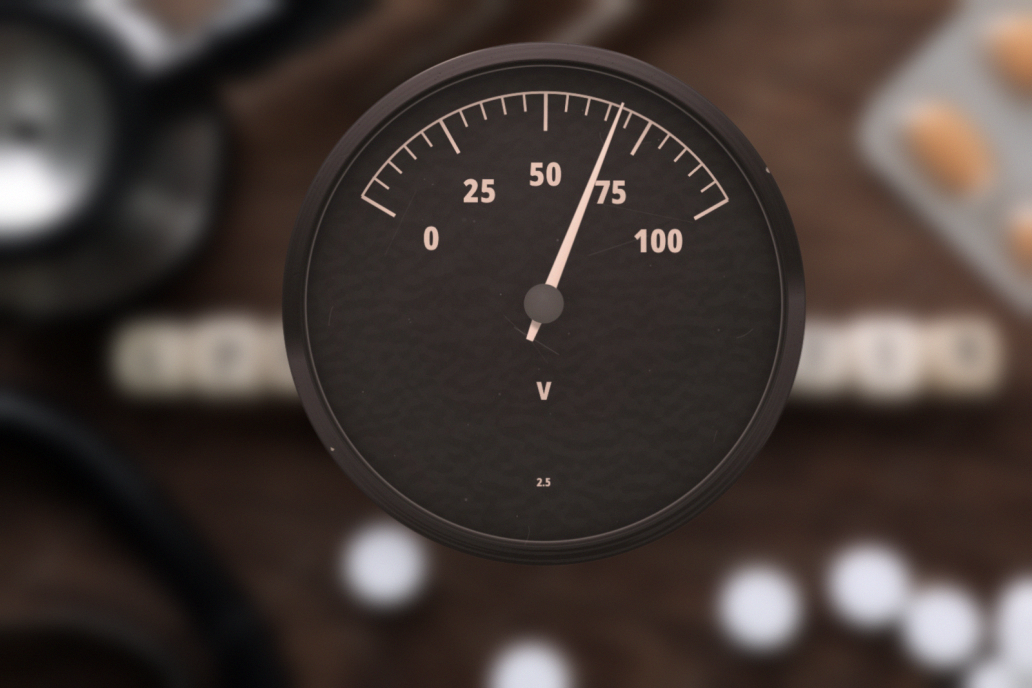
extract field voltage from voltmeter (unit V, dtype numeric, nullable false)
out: 67.5 V
